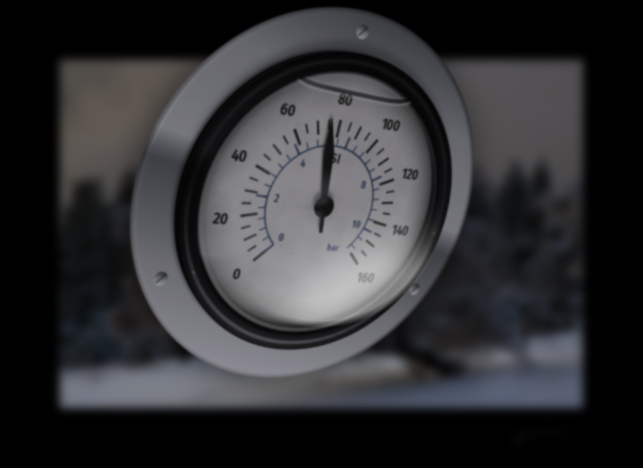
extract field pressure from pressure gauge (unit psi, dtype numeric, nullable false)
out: 75 psi
